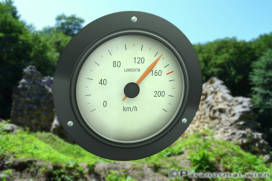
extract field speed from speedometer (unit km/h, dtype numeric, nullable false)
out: 145 km/h
